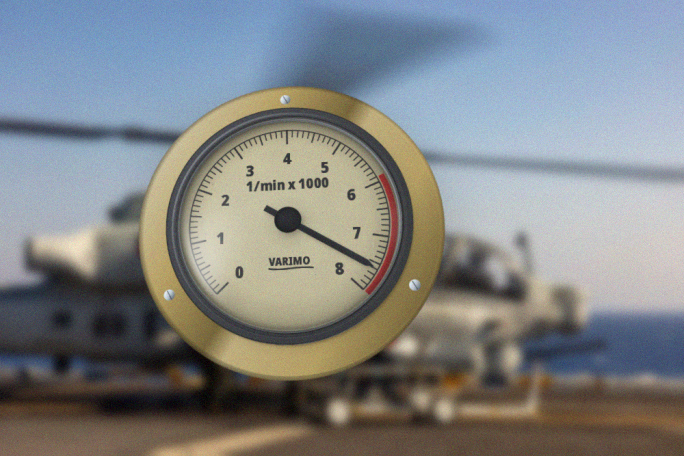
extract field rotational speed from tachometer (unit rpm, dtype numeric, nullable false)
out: 7600 rpm
